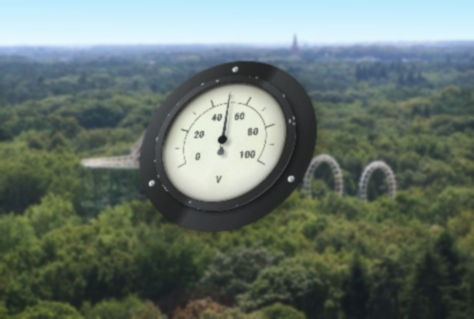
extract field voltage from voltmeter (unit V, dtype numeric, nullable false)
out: 50 V
